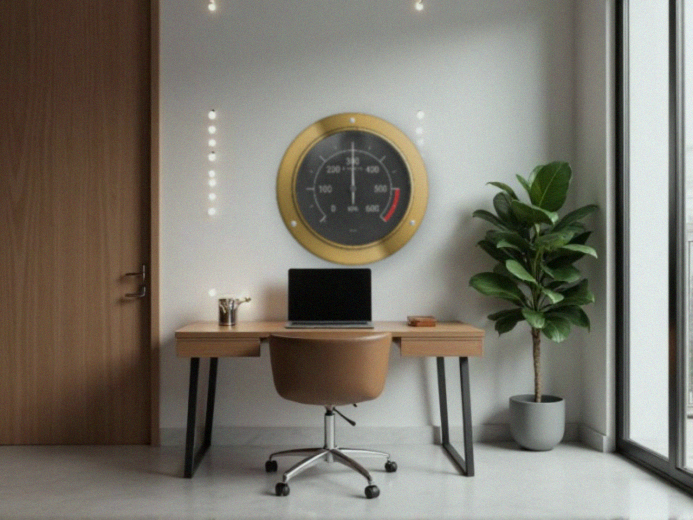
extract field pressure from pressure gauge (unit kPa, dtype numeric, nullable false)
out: 300 kPa
